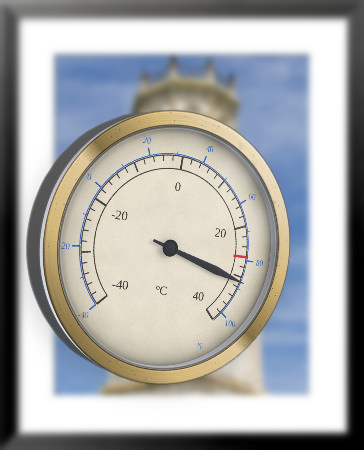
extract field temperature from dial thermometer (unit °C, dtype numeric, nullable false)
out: 31 °C
